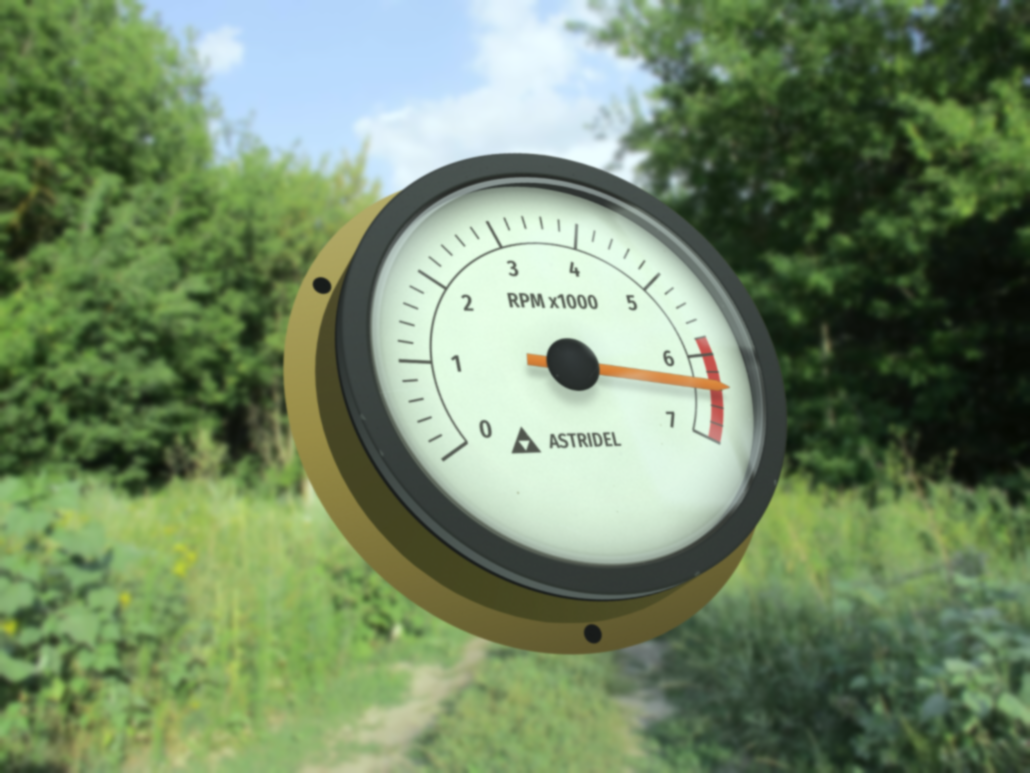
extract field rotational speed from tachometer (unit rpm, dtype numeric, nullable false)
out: 6400 rpm
